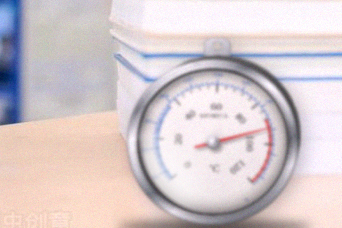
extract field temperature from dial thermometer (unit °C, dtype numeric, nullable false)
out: 92 °C
